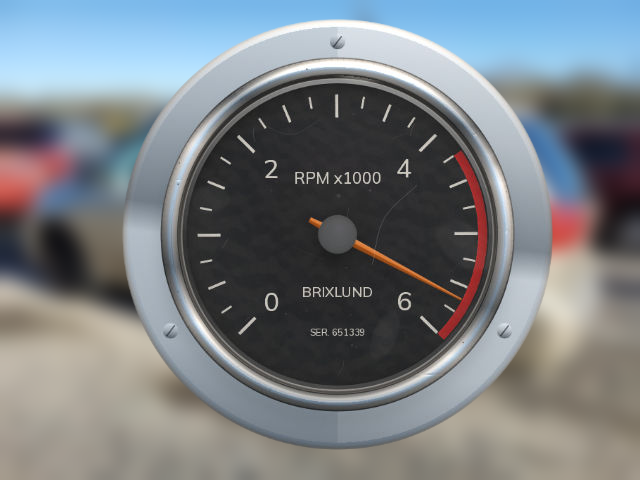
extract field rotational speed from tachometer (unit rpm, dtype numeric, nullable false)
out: 5625 rpm
